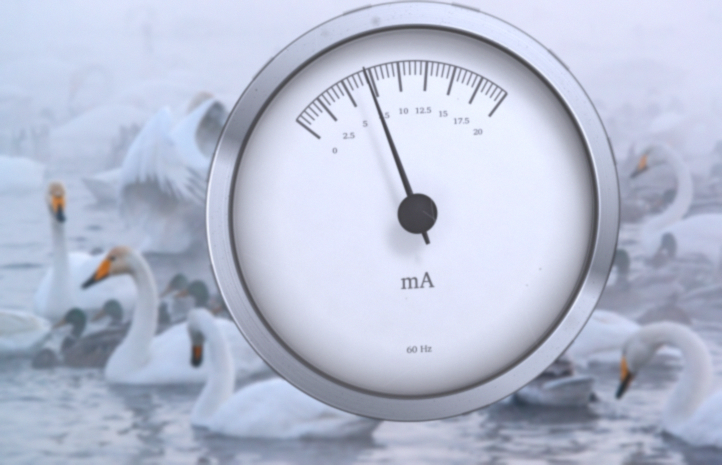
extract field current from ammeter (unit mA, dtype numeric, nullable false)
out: 7 mA
